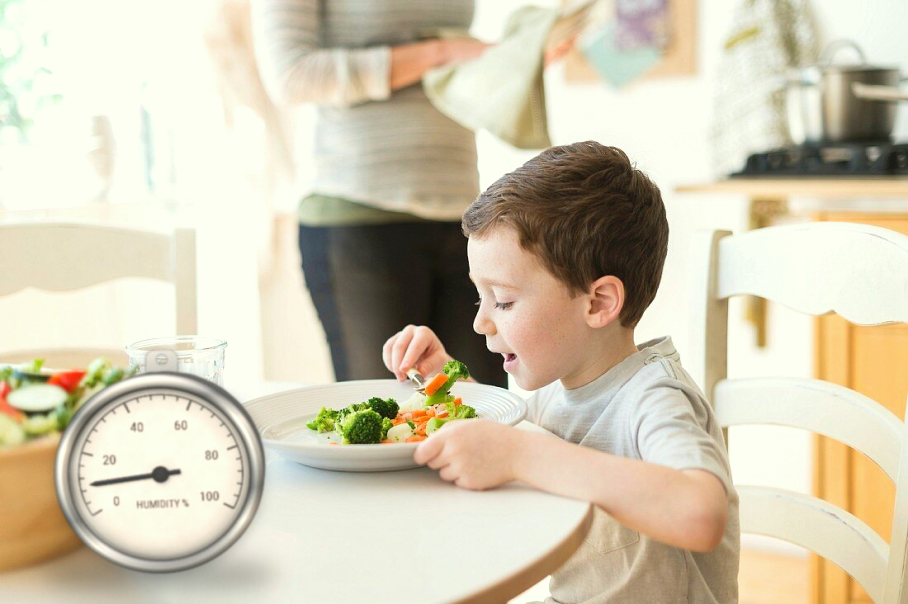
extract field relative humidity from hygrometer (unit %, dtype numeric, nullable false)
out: 10 %
